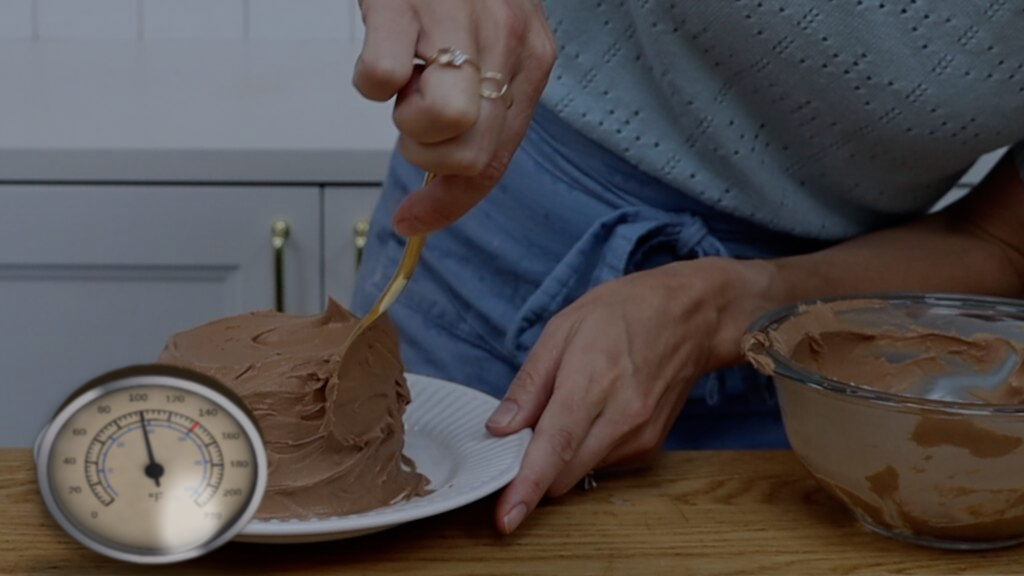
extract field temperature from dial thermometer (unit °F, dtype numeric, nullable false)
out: 100 °F
